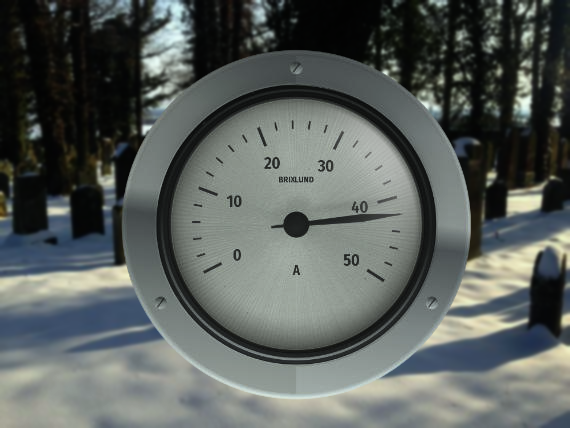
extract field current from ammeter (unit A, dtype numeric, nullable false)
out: 42 A
